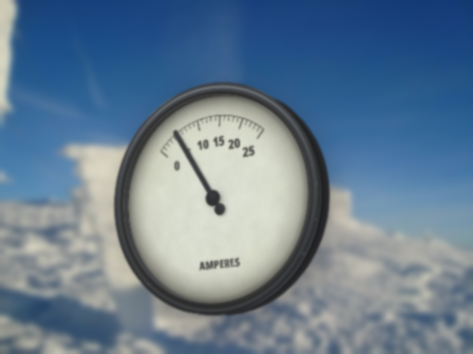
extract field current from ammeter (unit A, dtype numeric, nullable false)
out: 5 A
